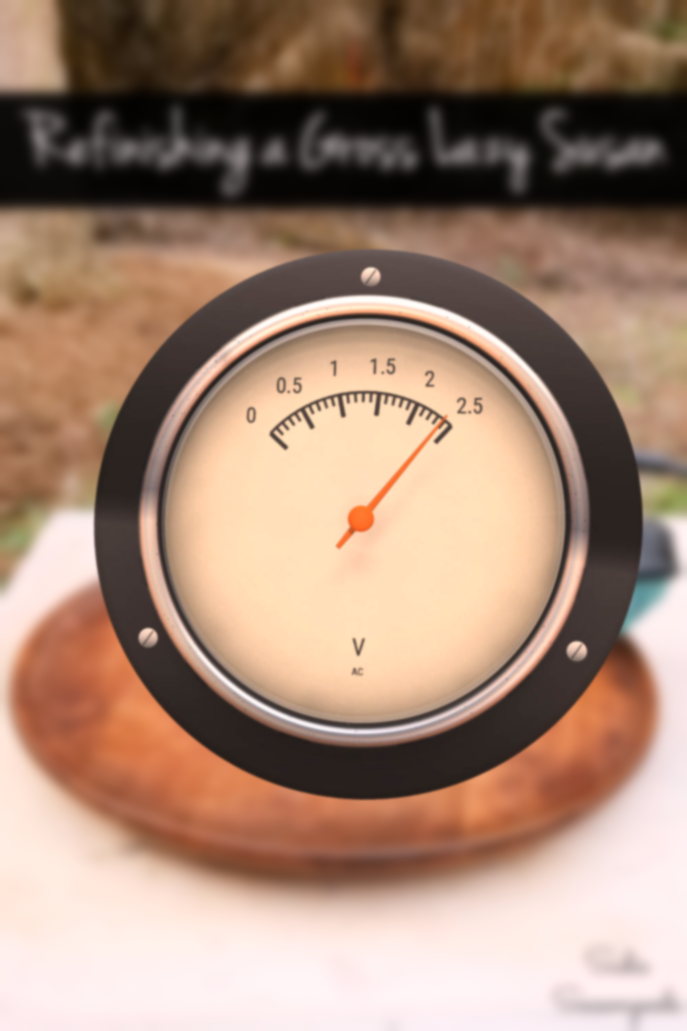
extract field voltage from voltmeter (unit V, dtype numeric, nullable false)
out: 2.4 V
